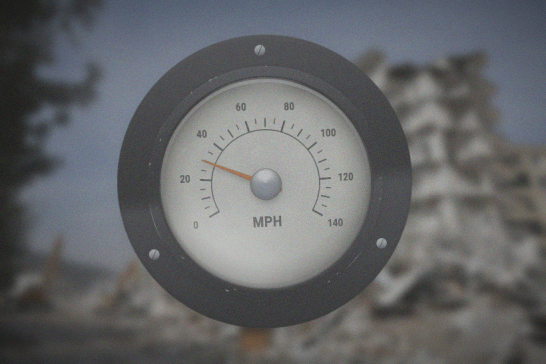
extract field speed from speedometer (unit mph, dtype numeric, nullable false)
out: 30 mph
